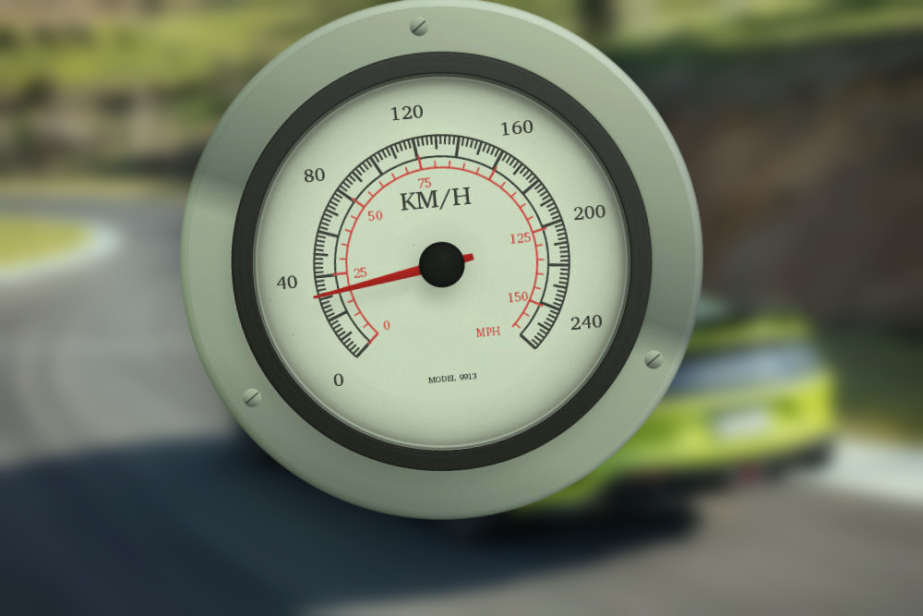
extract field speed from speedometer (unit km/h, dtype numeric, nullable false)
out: 32 km/h
